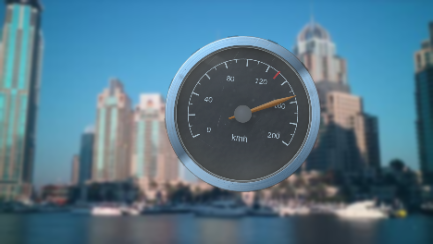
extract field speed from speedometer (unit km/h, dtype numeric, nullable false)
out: 155 km/h
